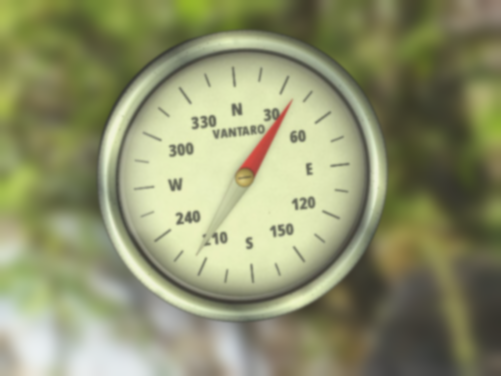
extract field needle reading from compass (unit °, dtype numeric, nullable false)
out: 37.5 °
